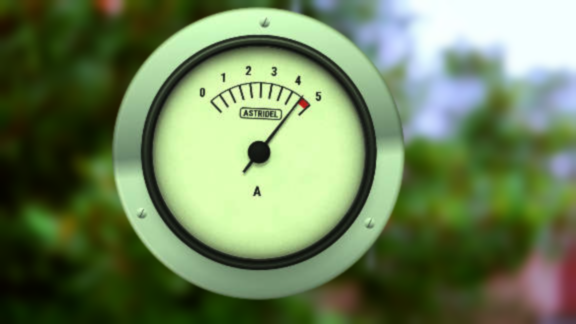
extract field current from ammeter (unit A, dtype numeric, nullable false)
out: 4.5 A
